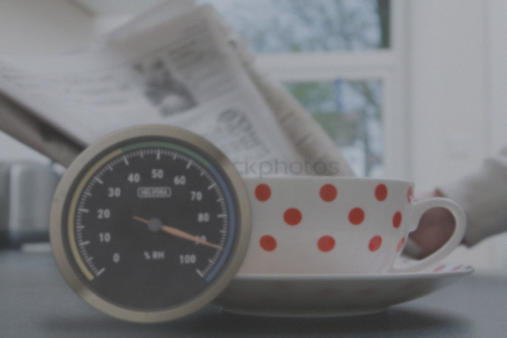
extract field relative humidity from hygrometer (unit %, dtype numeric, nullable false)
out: 90 %
